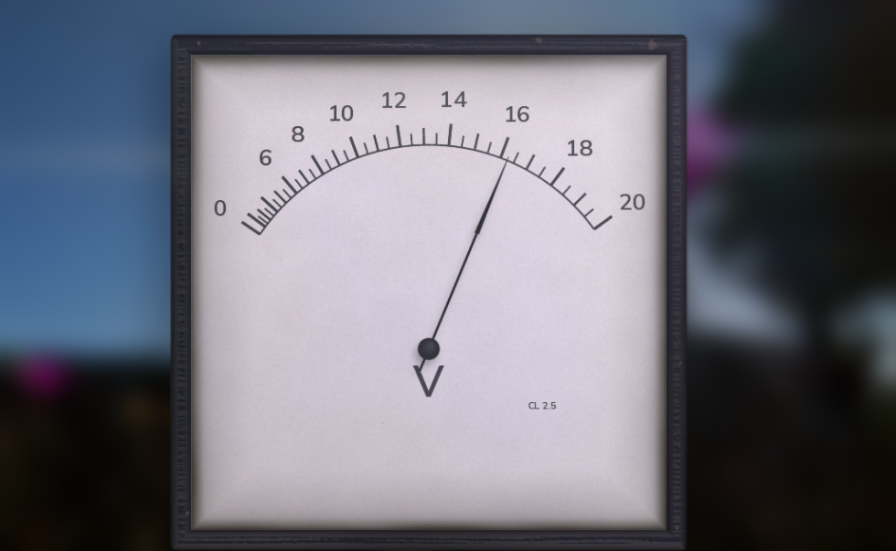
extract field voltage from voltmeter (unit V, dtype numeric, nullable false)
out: 16.25 V
